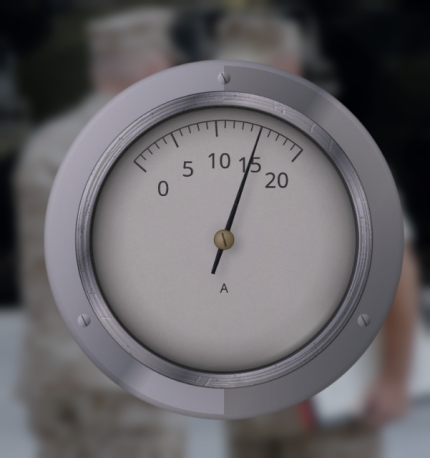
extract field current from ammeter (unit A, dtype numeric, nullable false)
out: 15 A
